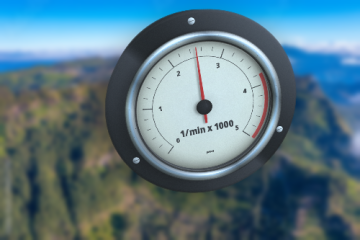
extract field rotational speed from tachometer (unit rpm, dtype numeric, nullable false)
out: 2500 rpm
